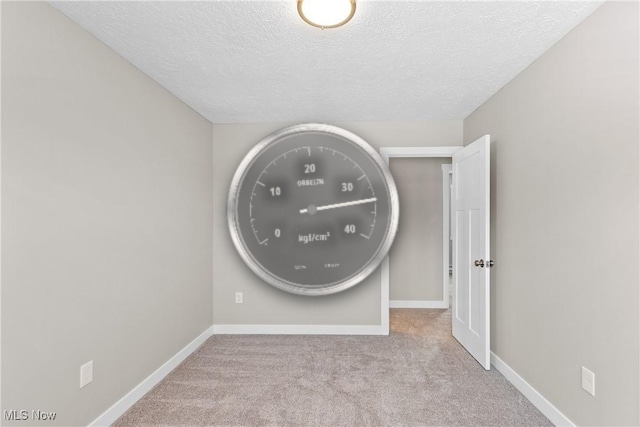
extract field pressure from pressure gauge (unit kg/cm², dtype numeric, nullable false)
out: 34 kg/cm²
